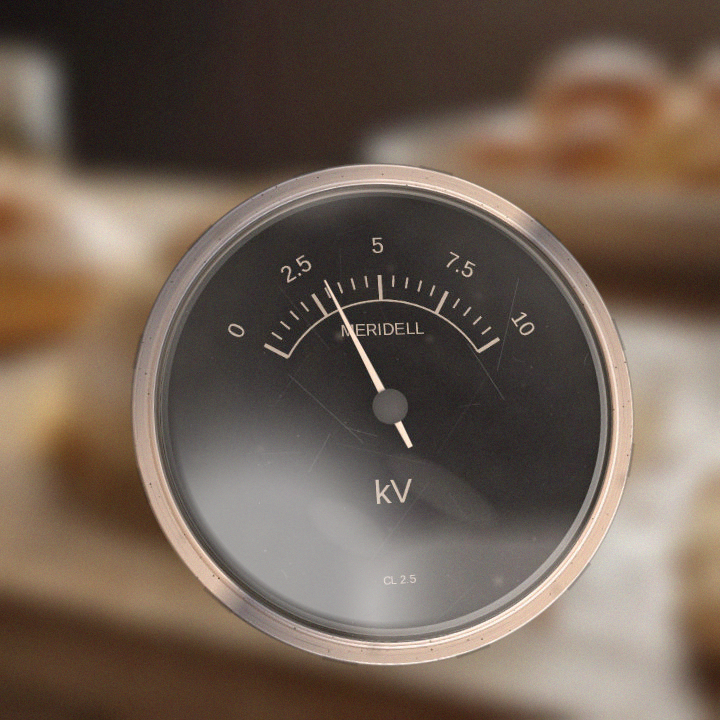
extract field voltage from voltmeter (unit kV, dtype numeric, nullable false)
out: 3 kV
